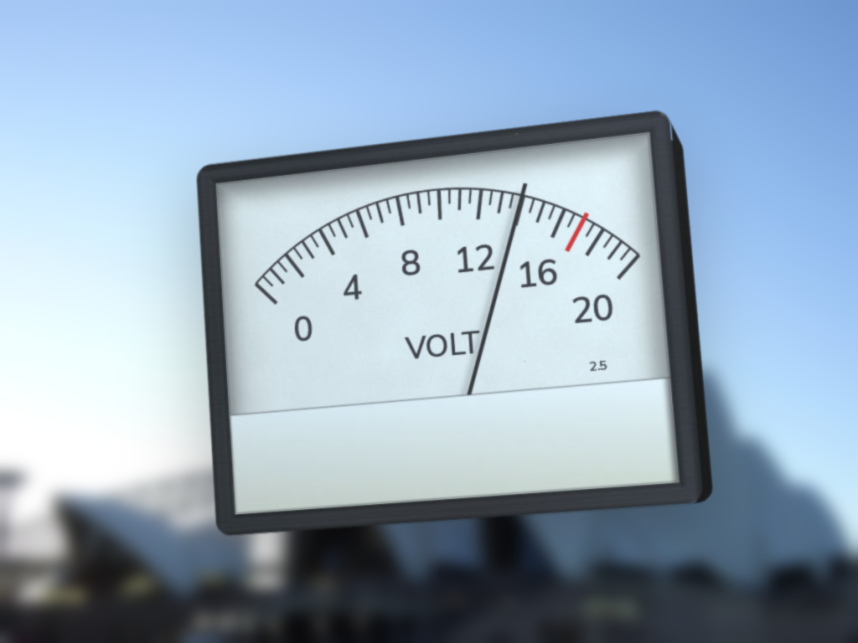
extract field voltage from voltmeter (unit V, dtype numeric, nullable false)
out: 14 V
